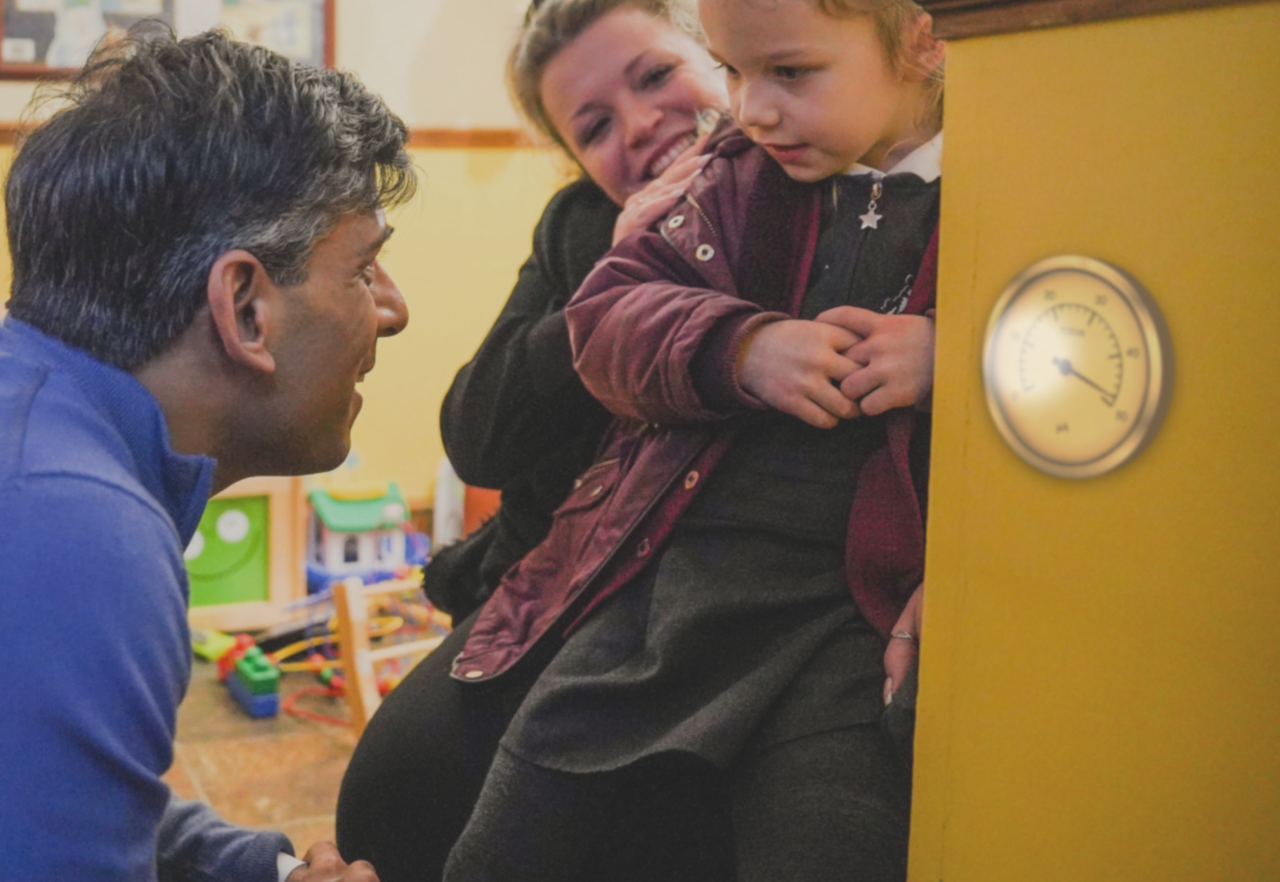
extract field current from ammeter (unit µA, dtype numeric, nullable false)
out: 48 µA
